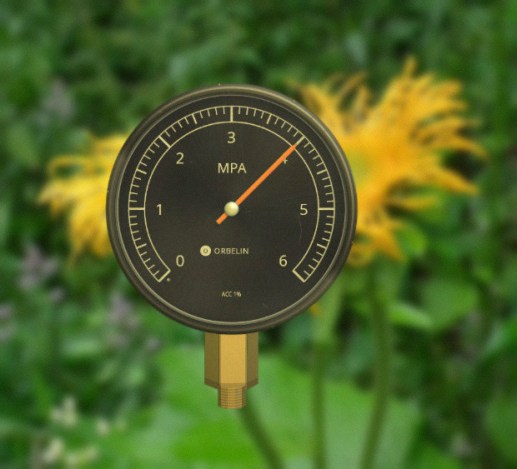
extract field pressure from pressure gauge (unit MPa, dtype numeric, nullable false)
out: 4 MPa
